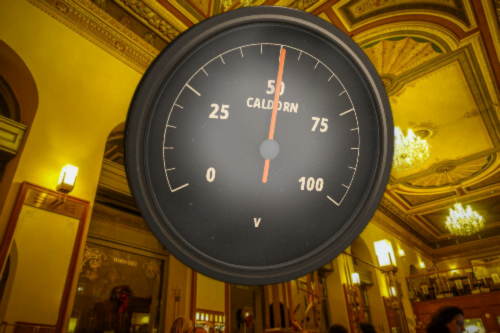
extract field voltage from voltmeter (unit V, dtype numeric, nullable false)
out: 50 V
